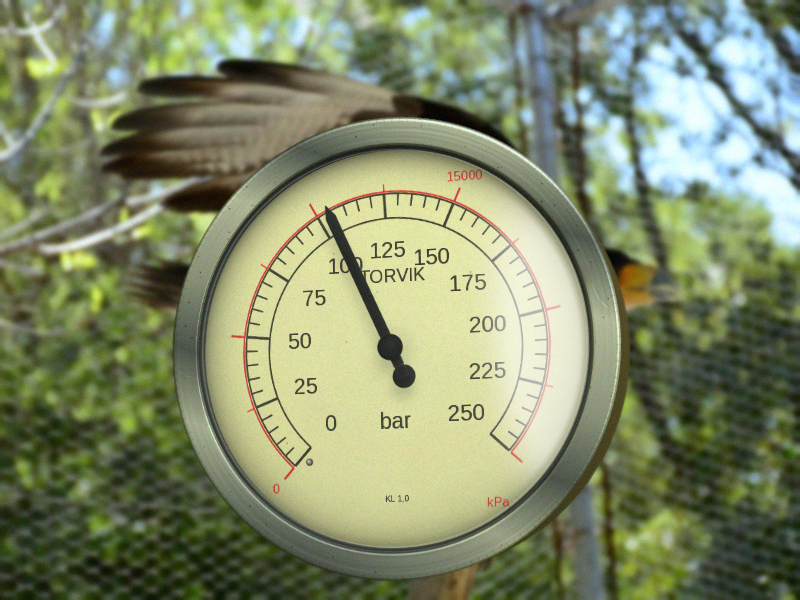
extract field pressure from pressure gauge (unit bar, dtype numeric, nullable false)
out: 105 bar
